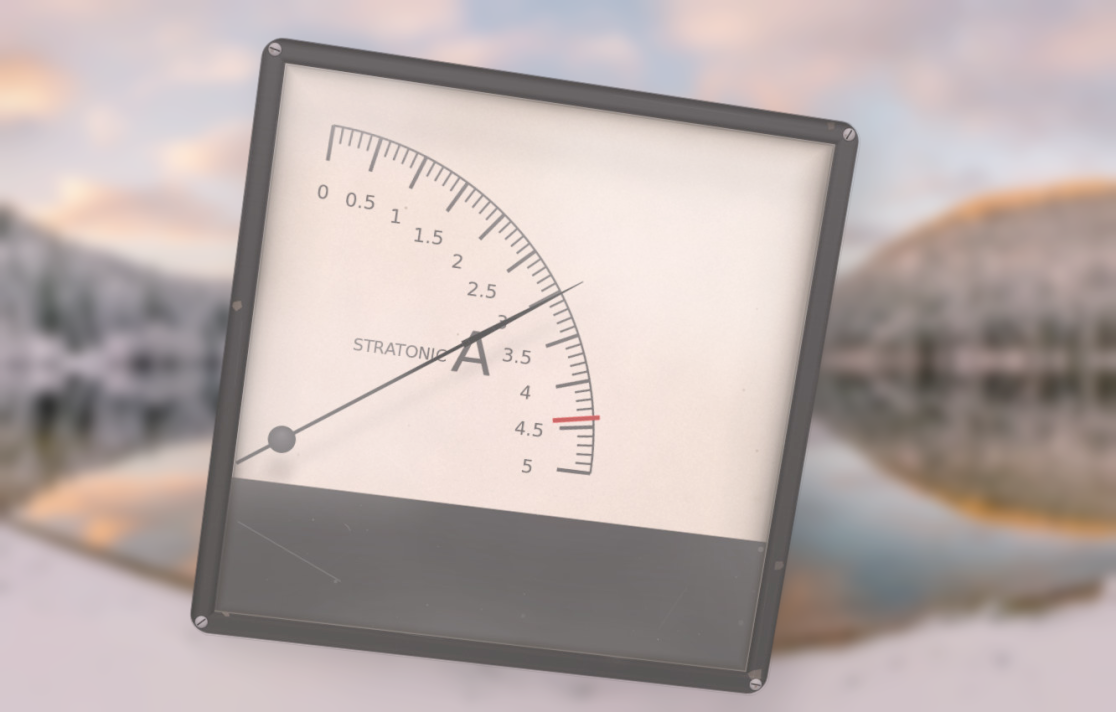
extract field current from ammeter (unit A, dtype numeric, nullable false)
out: 3 A
